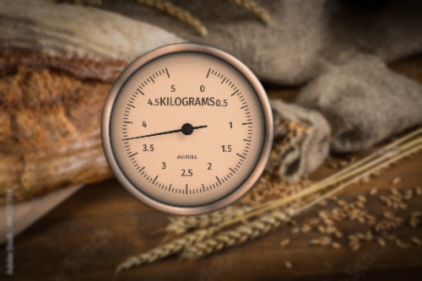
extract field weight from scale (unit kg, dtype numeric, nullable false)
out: 3.75 kg
